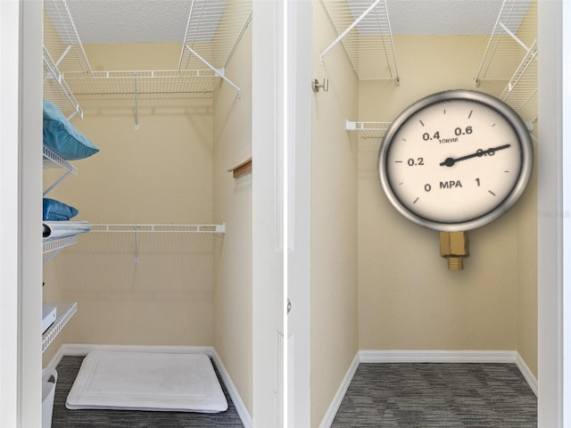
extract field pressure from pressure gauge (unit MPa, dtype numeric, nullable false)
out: 0.8 MPa
